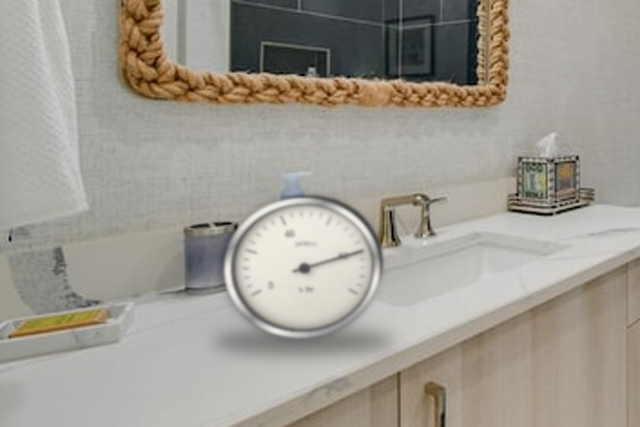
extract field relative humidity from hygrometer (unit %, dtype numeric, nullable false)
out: 80 %
